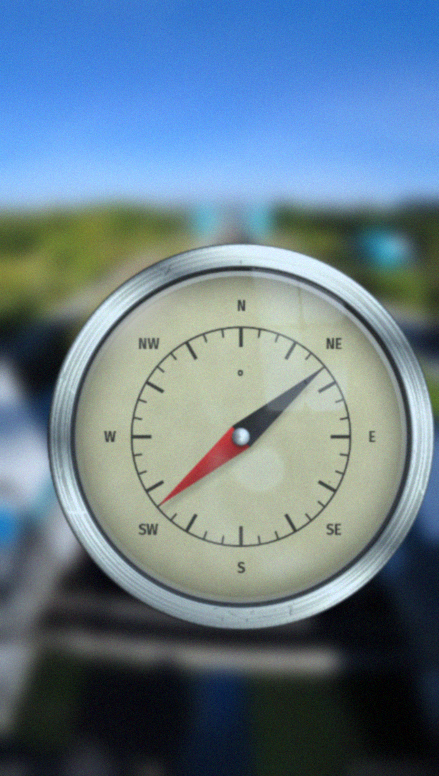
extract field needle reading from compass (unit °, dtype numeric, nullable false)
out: 230 °
